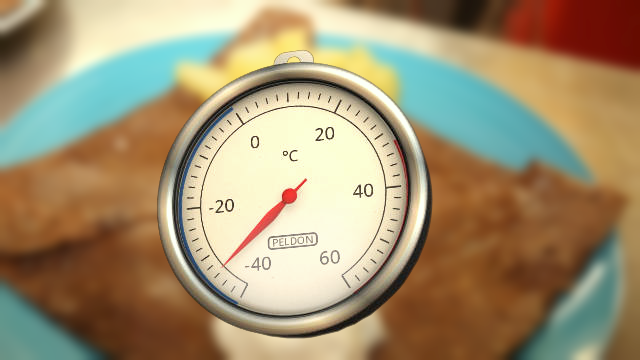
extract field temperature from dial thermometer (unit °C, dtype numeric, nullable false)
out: -34 °C
